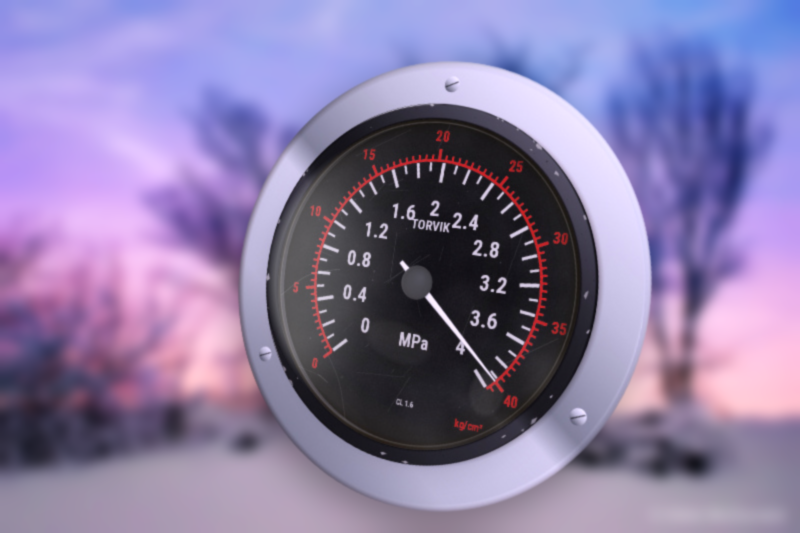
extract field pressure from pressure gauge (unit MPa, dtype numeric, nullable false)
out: 3.9 MPa
